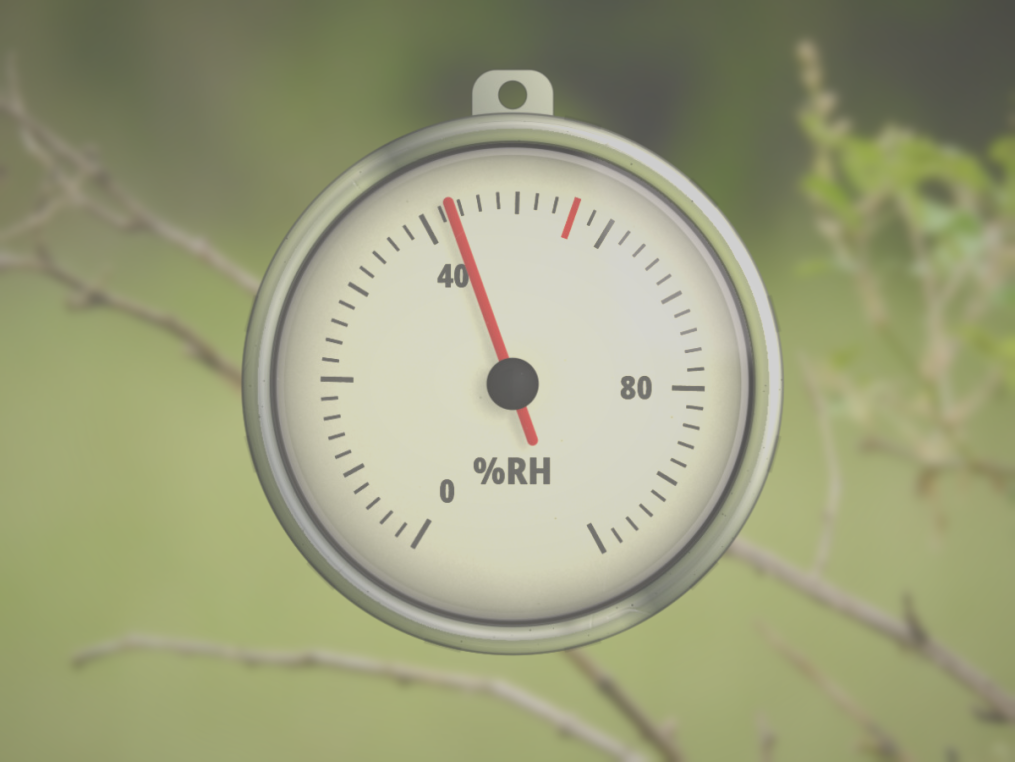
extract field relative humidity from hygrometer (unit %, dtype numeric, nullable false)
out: 43 %
